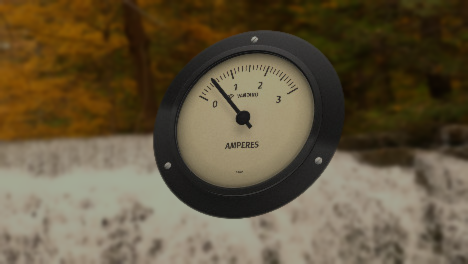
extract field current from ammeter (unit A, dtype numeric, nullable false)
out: 0.5 A
